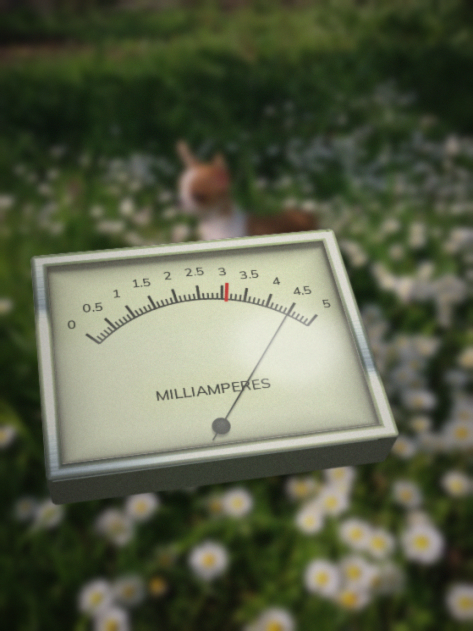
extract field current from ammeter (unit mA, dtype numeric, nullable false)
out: 4.5 mA
